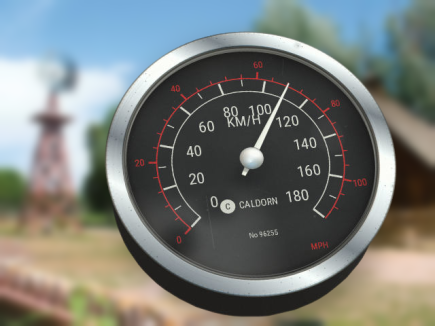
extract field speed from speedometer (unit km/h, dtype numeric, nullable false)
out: 110 km/h
